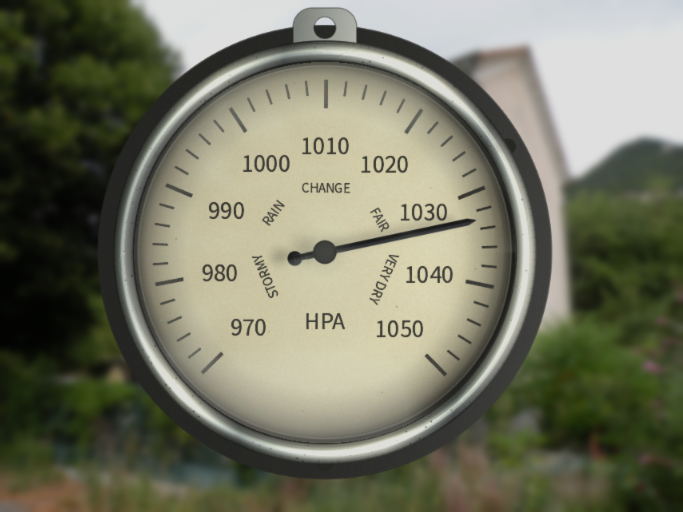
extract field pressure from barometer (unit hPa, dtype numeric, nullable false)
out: 1033 hPa
